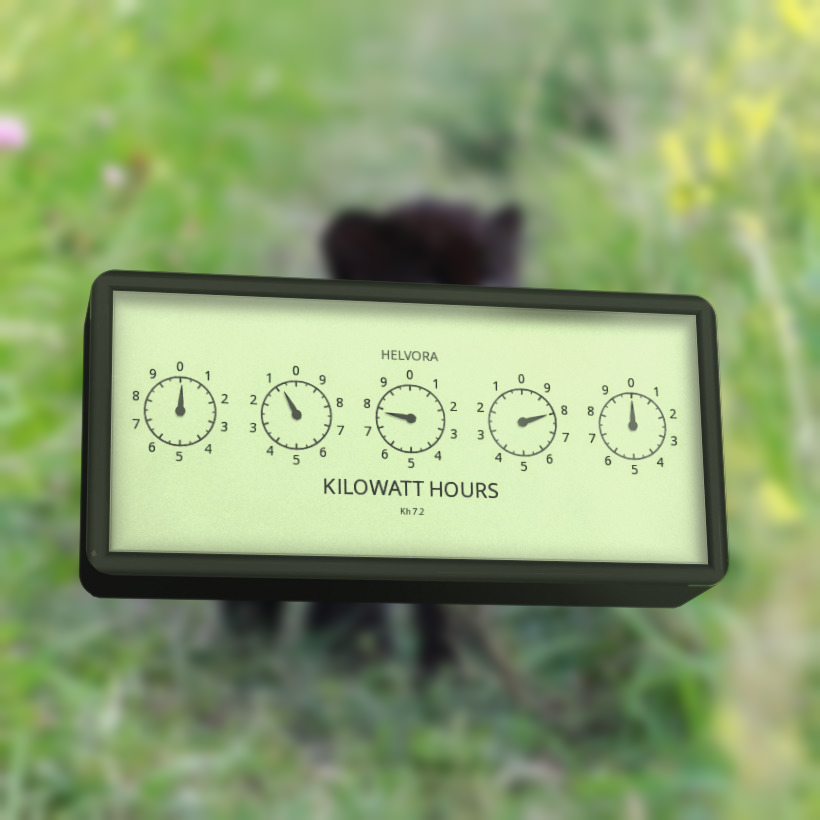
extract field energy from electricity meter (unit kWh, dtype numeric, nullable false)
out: 780 kWh
